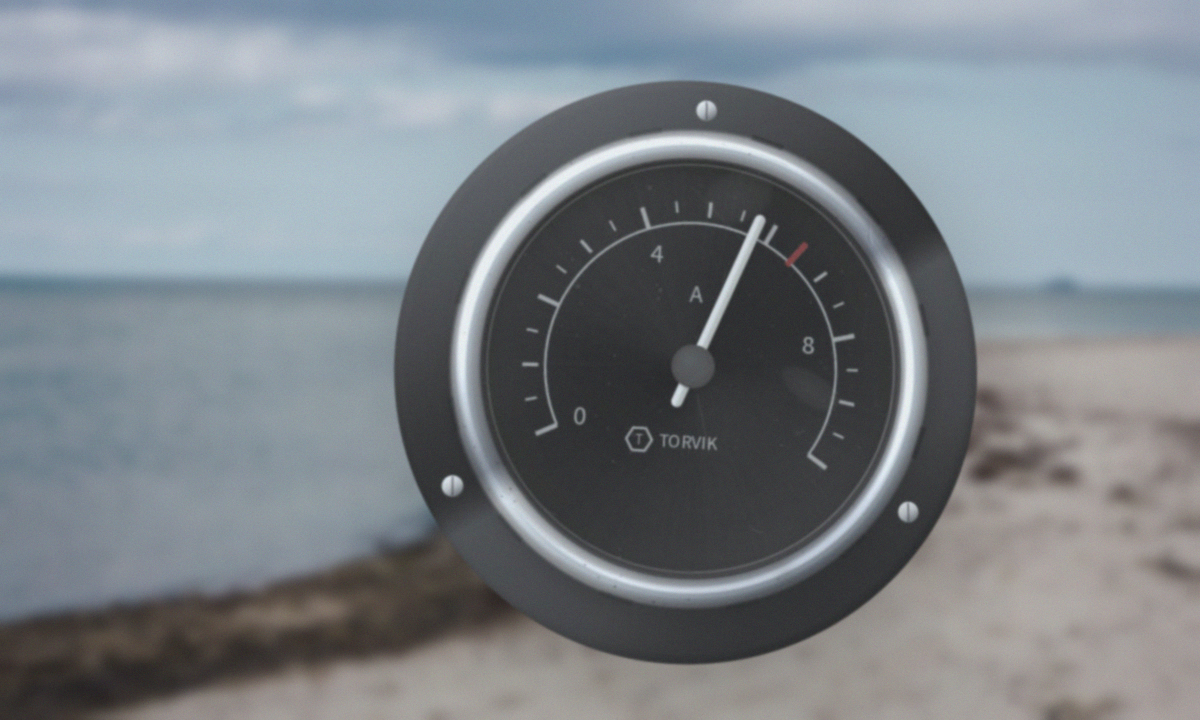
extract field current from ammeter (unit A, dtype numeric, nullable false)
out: 5.75 A
